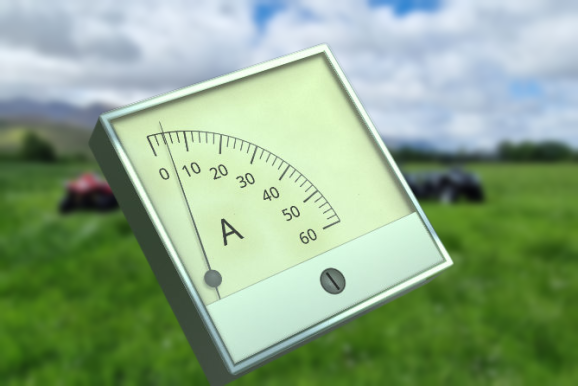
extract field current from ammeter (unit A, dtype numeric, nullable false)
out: 4 A
